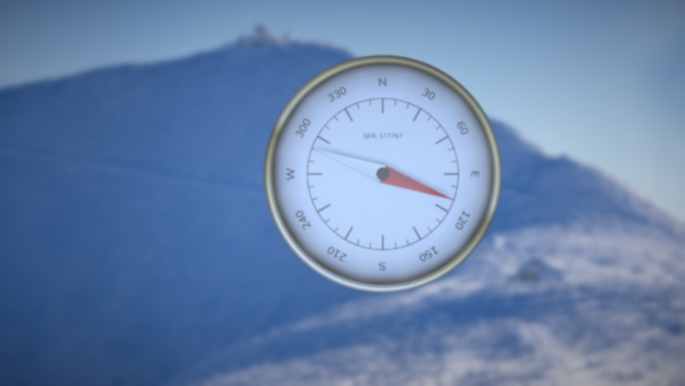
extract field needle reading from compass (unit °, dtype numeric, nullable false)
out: 110 °
